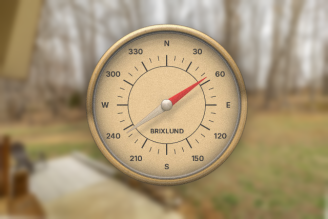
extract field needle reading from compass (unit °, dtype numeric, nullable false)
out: 55 °
